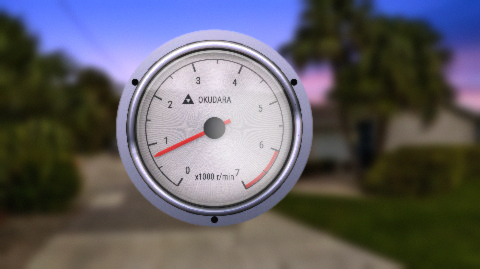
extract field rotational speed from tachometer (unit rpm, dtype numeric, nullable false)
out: 750 rpm
